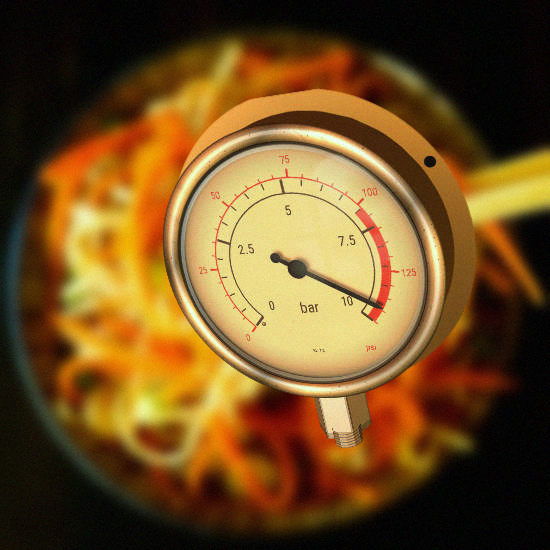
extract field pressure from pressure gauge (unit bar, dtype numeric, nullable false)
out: 9.5 bar
